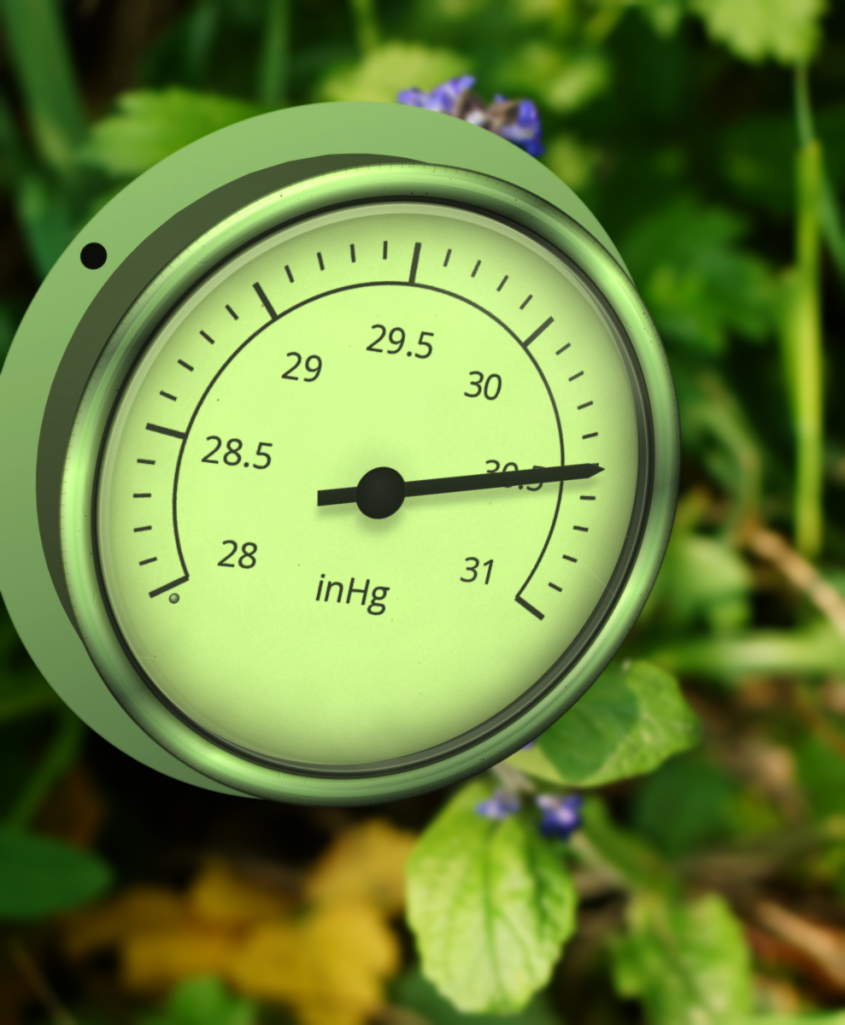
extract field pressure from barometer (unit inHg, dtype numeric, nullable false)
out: 30.5 inHg
